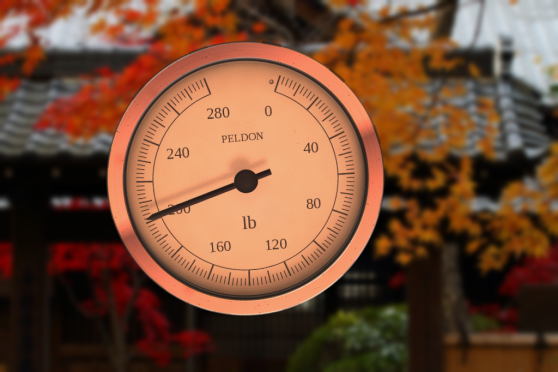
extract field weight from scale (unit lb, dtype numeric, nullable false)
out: 202 lb
